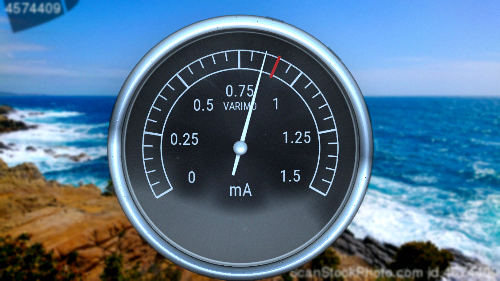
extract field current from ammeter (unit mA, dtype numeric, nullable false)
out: 0.85 mA
